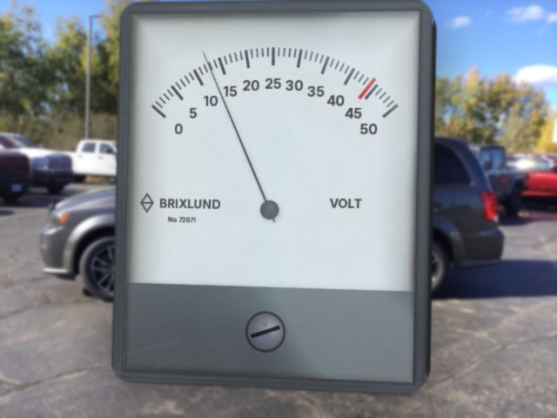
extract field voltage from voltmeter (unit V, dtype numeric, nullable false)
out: 13 V
